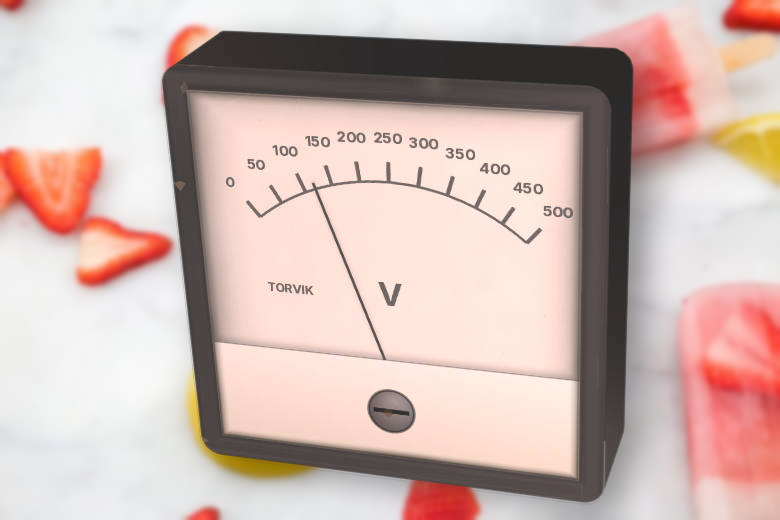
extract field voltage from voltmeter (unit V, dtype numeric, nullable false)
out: 125 V
